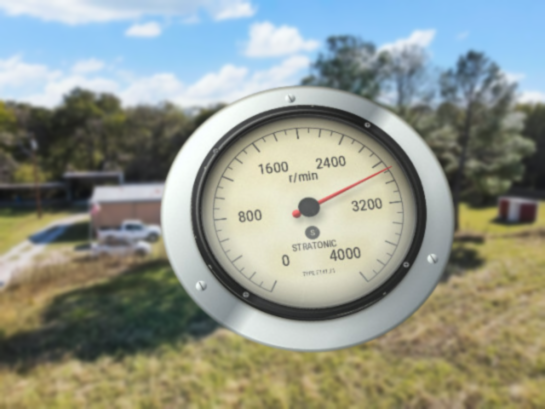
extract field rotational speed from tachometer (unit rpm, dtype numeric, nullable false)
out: 2900 rpm
